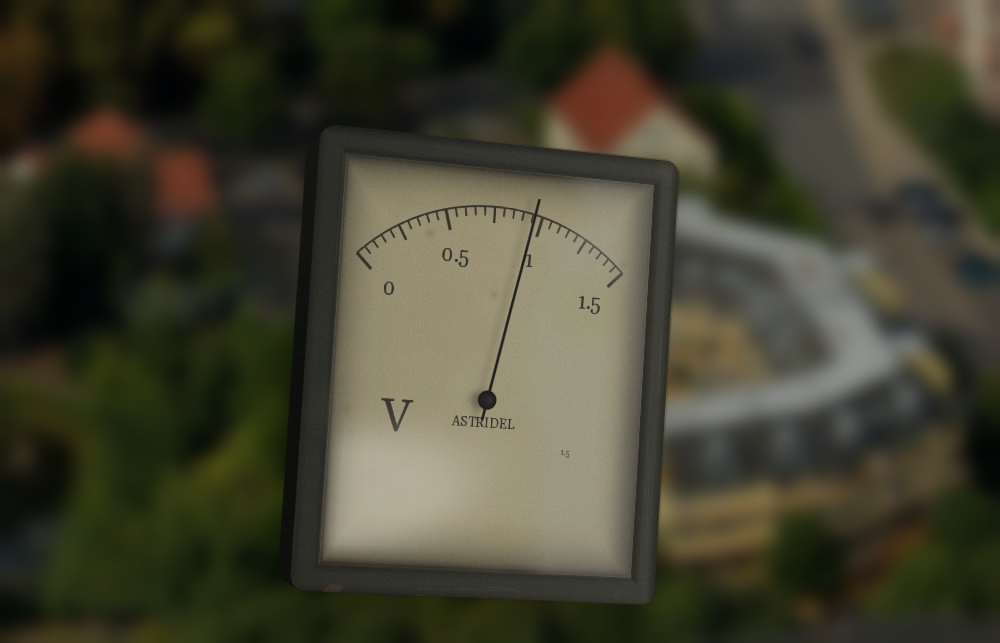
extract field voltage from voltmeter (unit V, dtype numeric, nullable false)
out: 0.95 V
